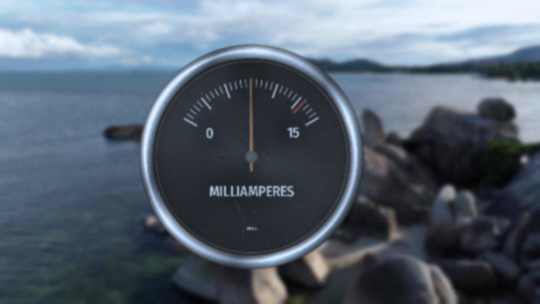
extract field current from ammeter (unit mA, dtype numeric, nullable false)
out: 7.5 mA
